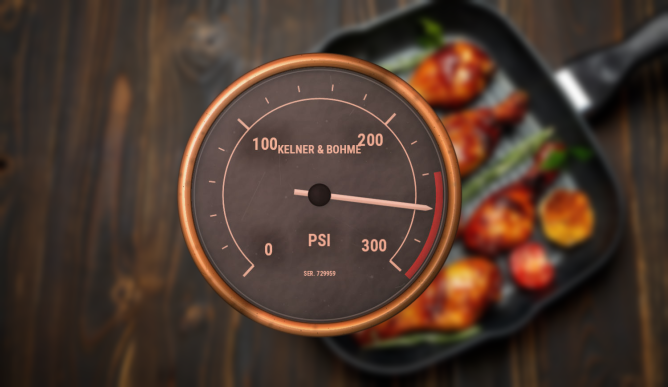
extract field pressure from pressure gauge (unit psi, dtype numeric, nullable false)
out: 260 psi
